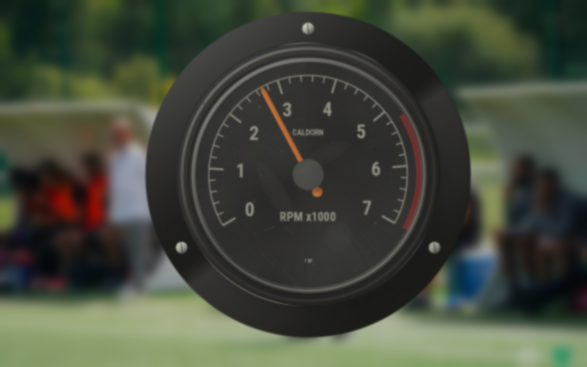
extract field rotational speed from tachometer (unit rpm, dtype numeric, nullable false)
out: 2700 rpm
